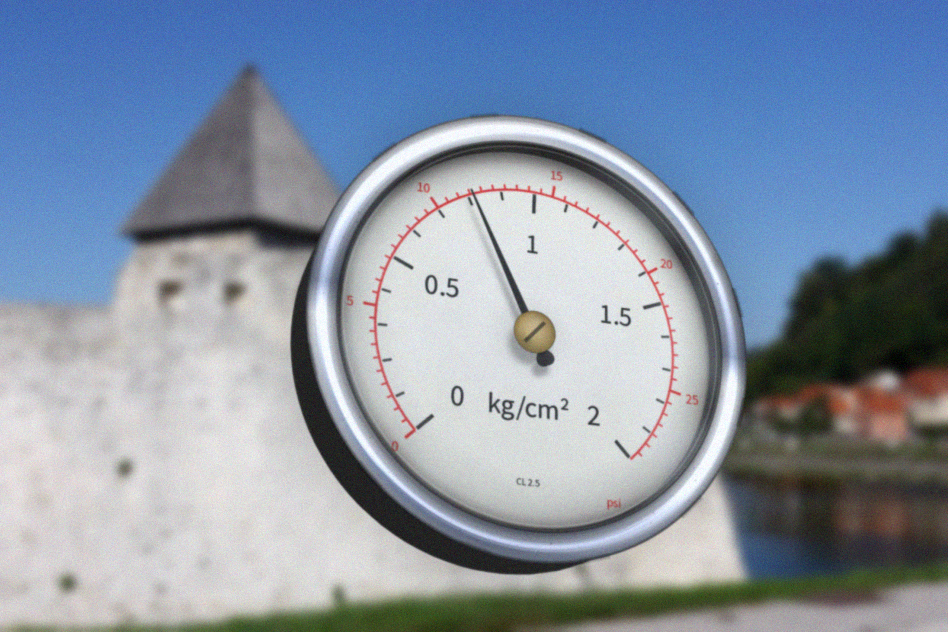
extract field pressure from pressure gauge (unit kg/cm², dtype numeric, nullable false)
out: 0.8 kg/cm²
